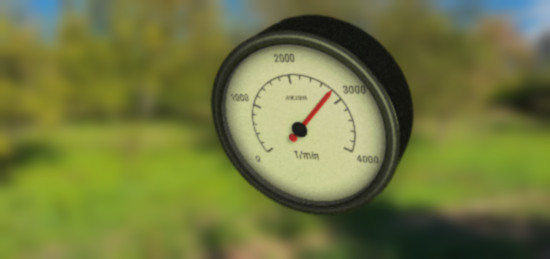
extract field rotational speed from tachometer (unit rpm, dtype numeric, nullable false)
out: 2800 rpm
